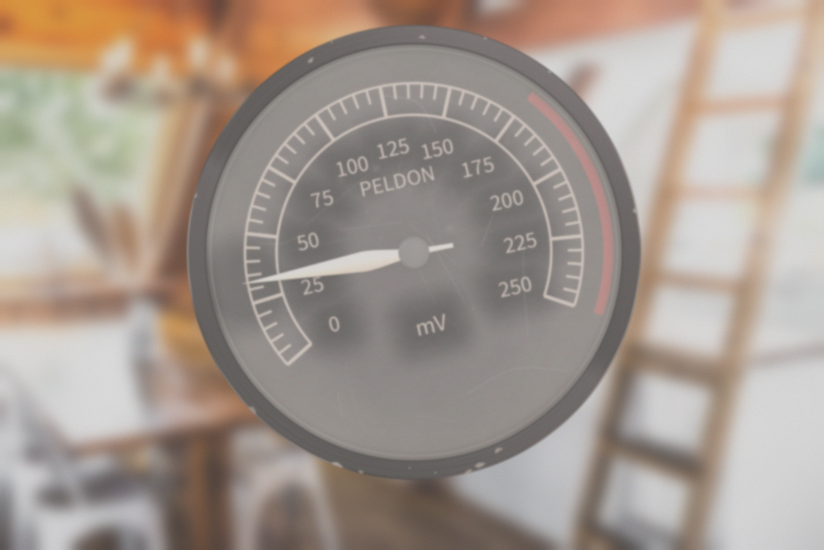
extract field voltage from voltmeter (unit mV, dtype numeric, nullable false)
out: 32.5 mV
